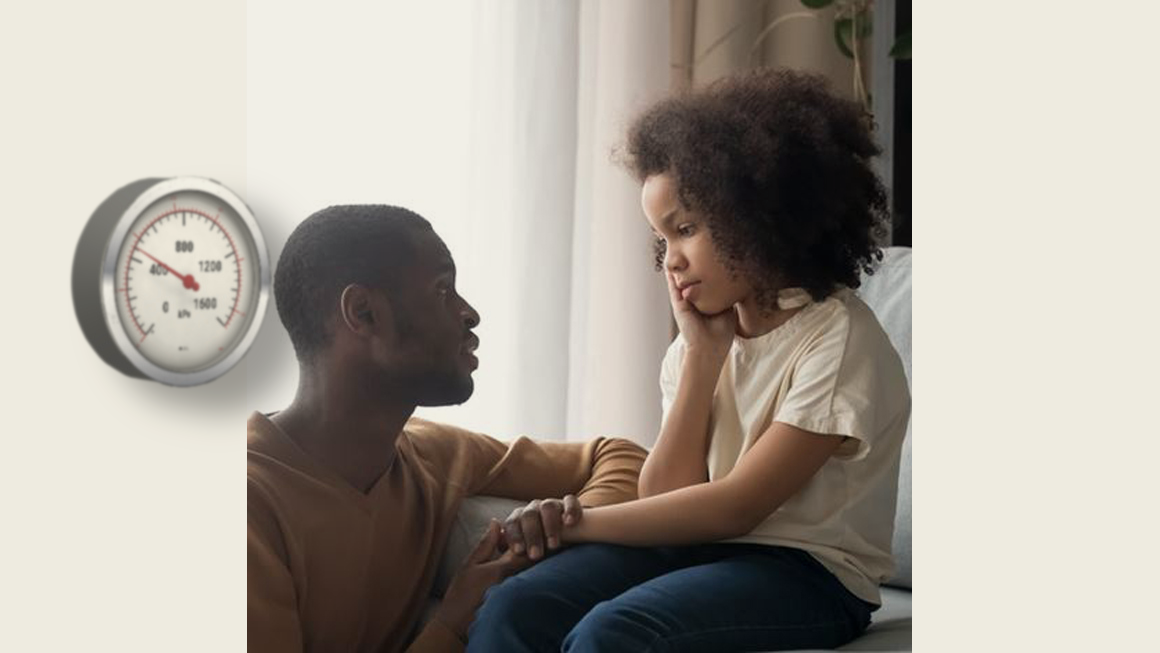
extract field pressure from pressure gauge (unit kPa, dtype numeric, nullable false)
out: 450 kPa
